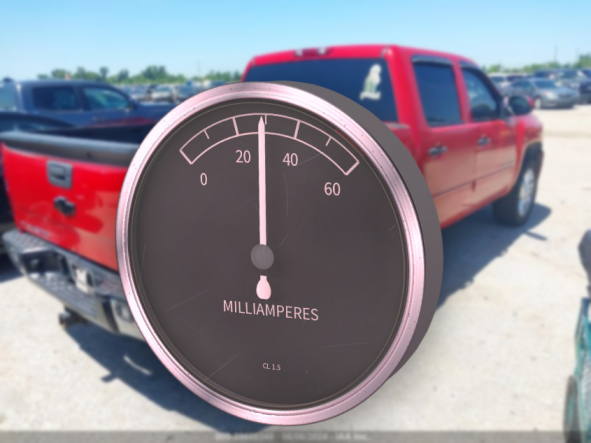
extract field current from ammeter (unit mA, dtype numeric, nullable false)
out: 30 mA
